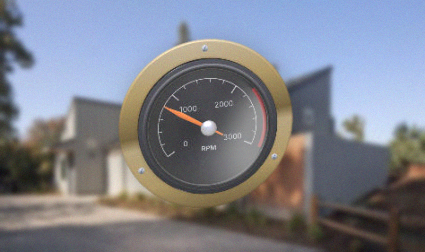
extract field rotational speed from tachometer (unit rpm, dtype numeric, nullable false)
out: 800 rpm
